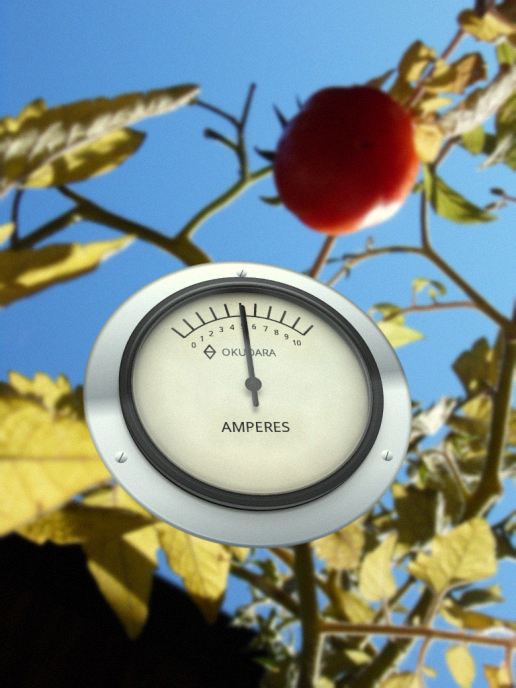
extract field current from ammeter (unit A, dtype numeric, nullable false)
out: 5 A
